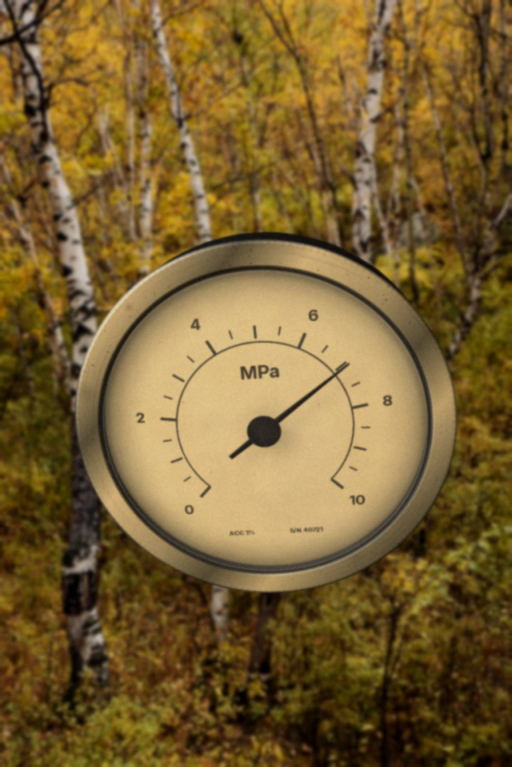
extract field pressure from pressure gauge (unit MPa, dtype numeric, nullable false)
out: 7 MPa
